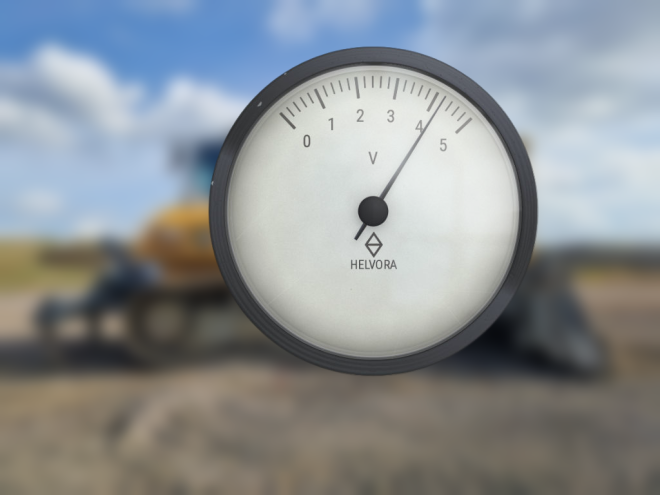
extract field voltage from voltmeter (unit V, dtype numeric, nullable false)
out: 4.2 V
